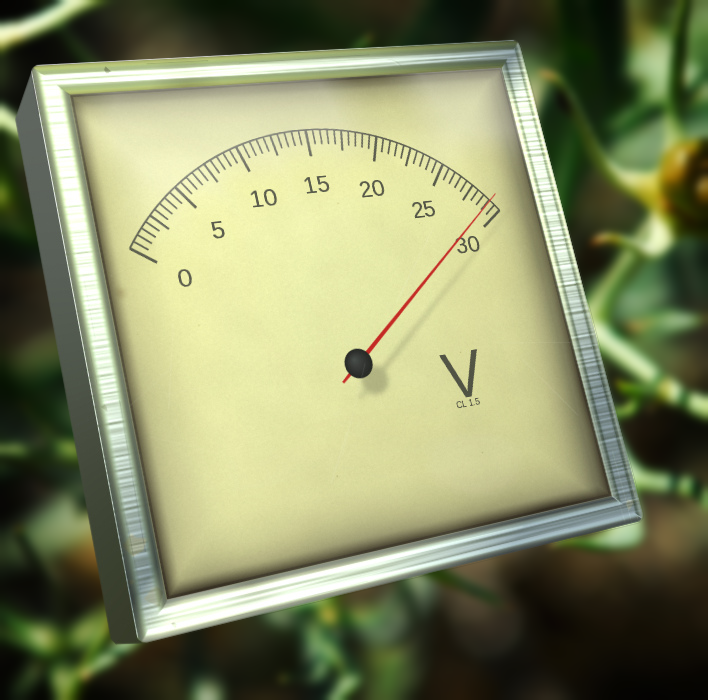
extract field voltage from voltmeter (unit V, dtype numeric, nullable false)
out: 29 V
